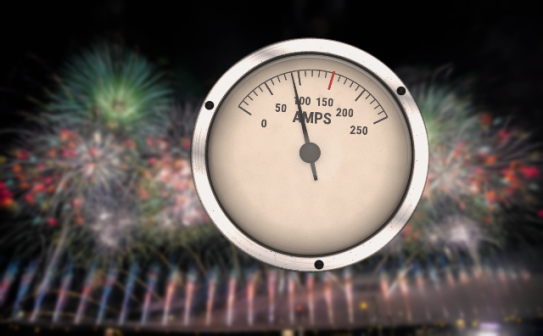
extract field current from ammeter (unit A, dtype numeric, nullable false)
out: 90 A
